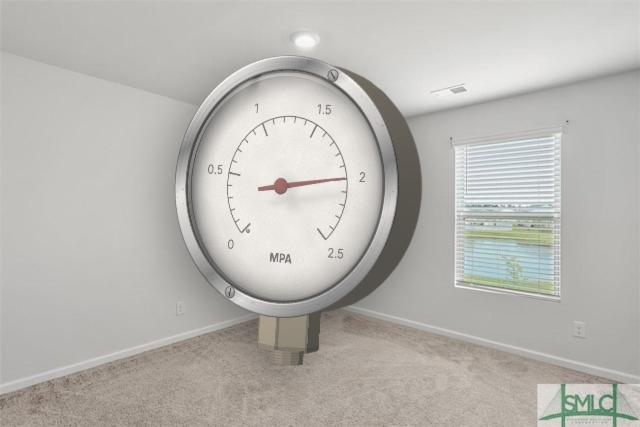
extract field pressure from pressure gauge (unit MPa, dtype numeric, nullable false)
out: 2 MPa
